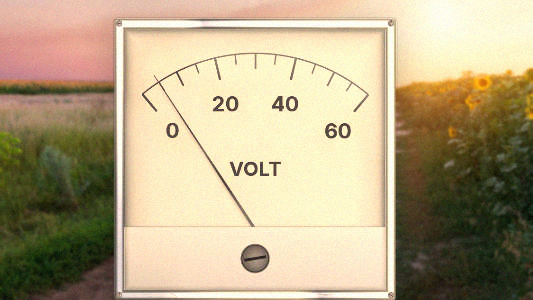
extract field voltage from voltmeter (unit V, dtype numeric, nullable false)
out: 5 V
